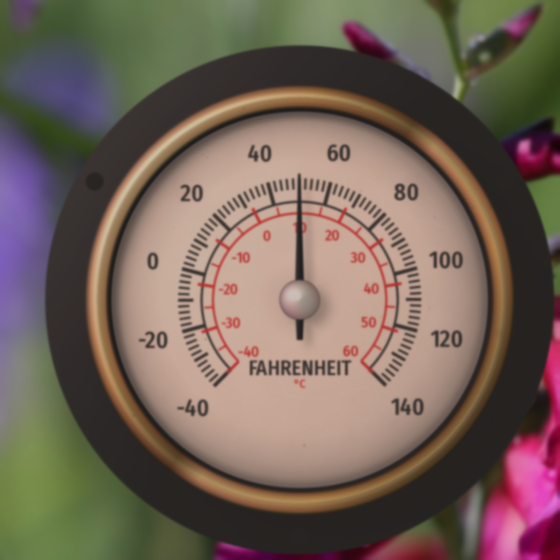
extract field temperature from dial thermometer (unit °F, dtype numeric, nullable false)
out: 50 °F
